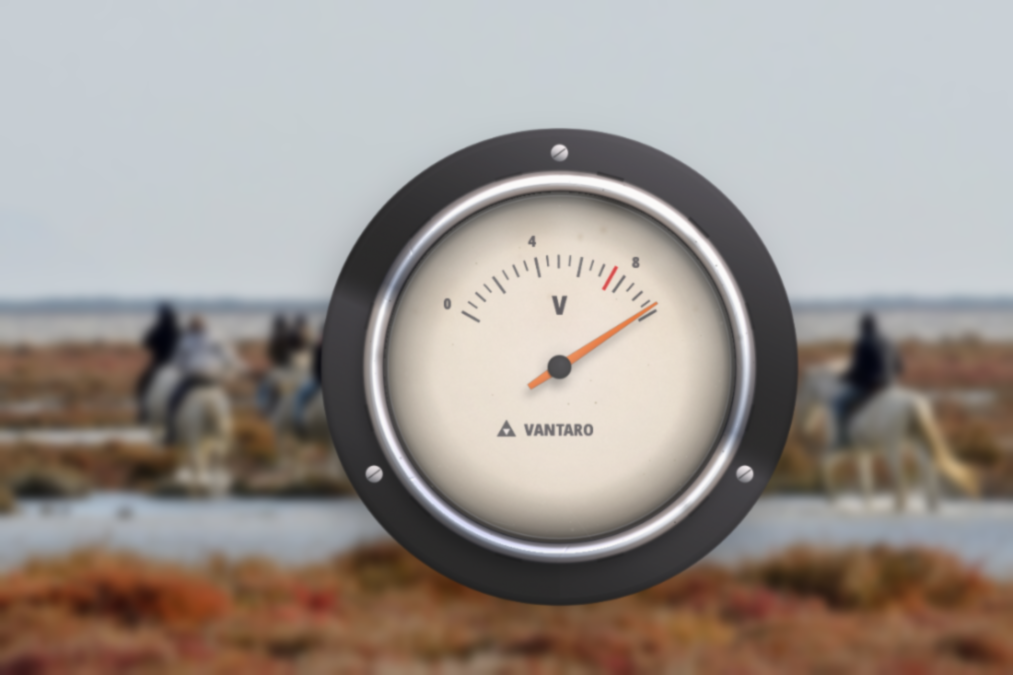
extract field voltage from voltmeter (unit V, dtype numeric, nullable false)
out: 9.75 V
